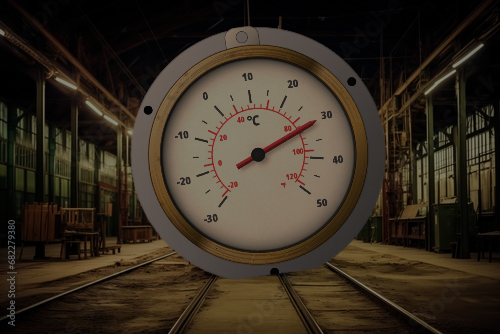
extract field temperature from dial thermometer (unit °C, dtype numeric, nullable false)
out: 30 °C
